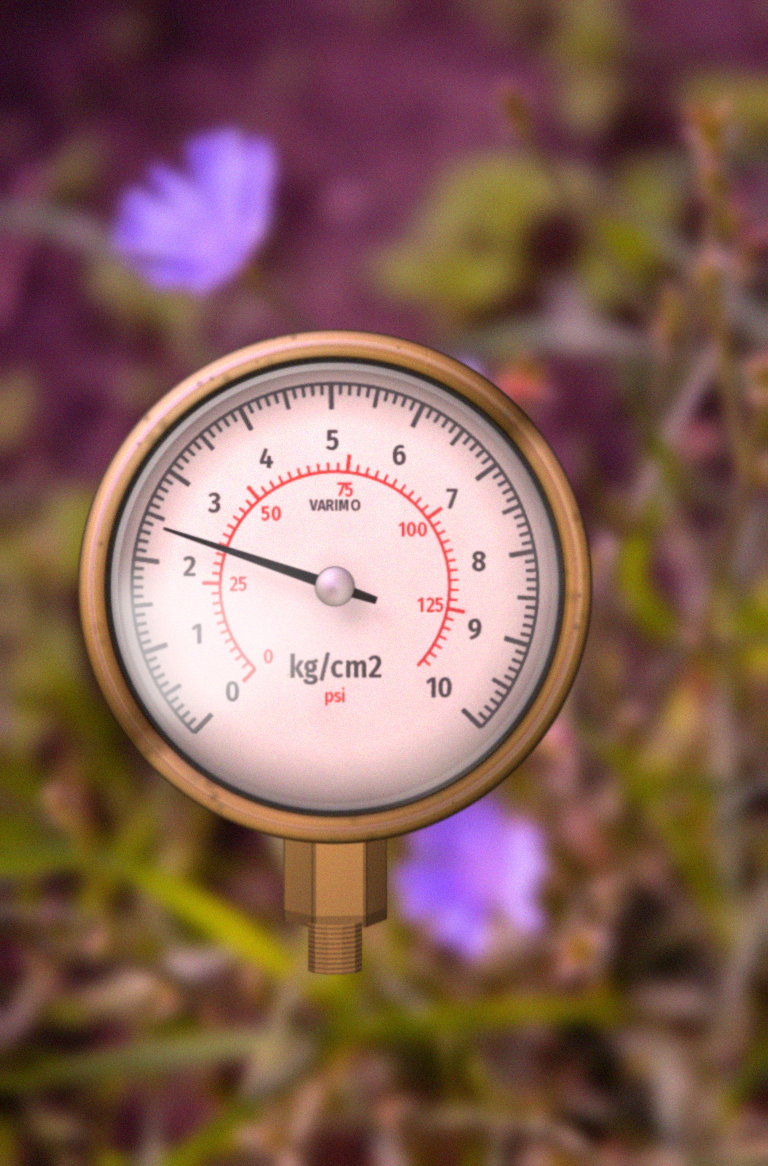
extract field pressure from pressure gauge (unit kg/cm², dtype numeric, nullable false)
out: 2.4 kg/cm²
